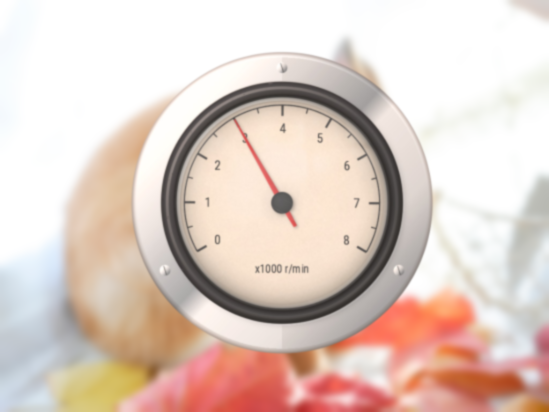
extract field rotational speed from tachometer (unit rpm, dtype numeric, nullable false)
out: 3000 rpm
